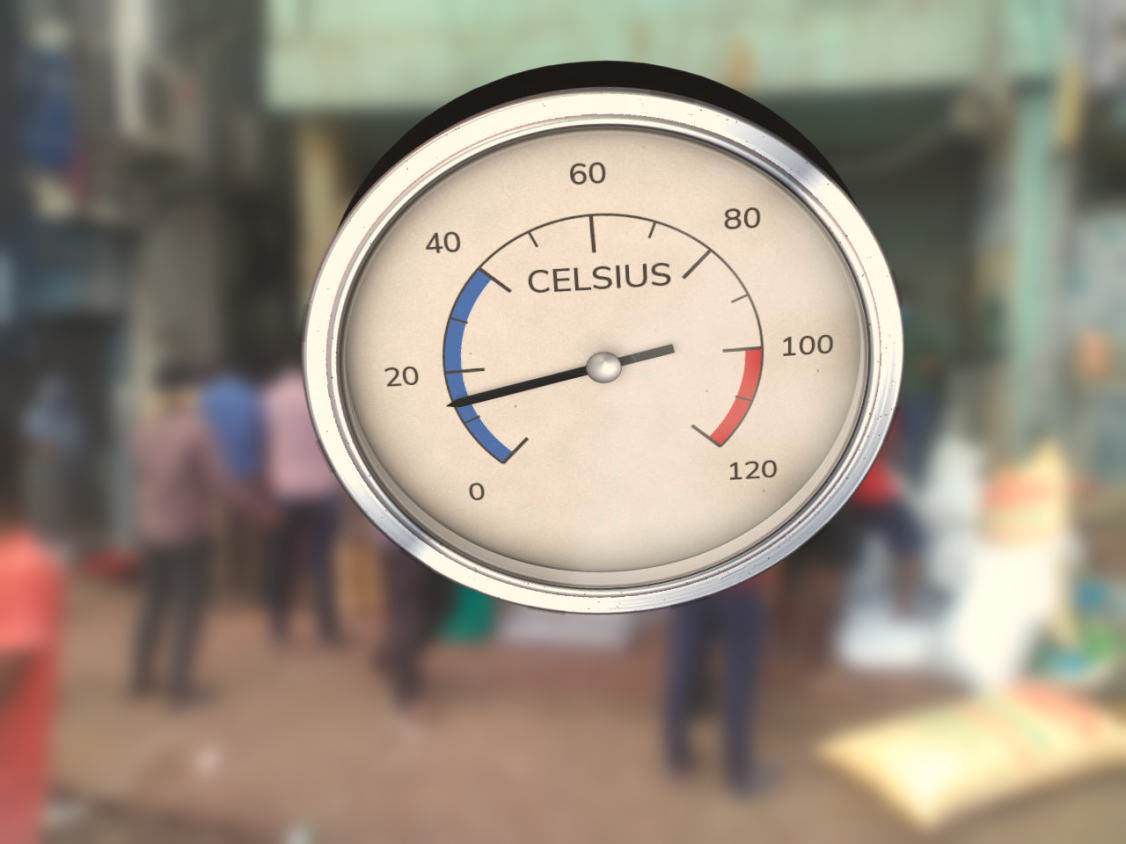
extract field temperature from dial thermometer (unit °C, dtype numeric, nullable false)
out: 15 °C
